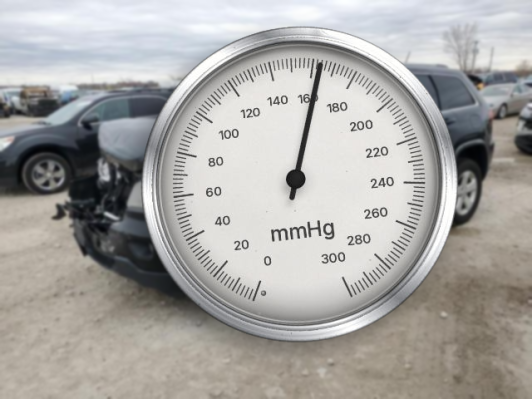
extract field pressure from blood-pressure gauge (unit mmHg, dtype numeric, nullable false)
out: 164 mmHg
